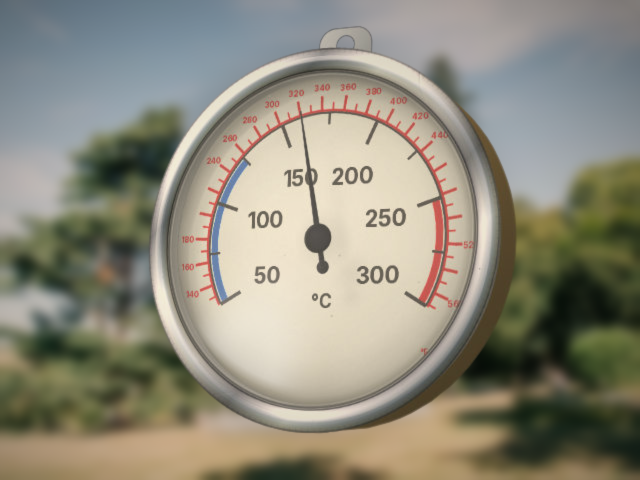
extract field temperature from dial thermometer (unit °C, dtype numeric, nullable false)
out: 162.5 °C
